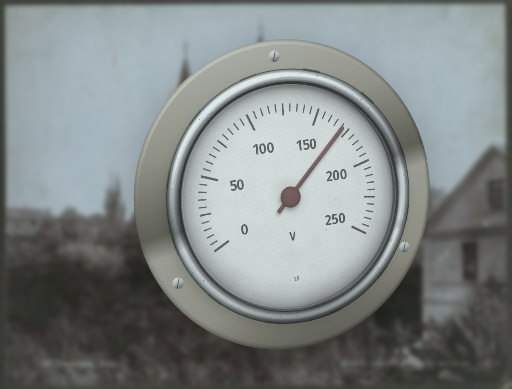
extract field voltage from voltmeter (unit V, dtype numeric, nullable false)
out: 170 V
